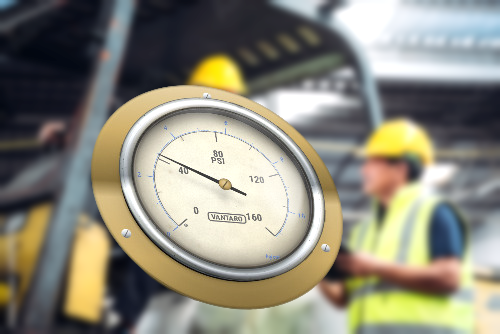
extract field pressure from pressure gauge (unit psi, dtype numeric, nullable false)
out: 40 psi
